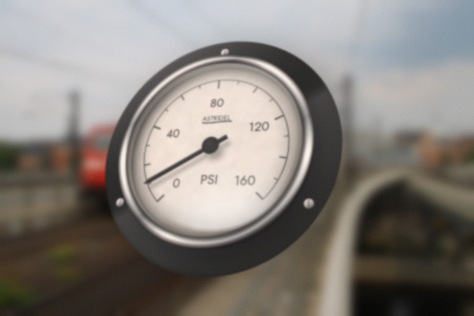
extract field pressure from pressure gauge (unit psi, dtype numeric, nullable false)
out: 10 psi
